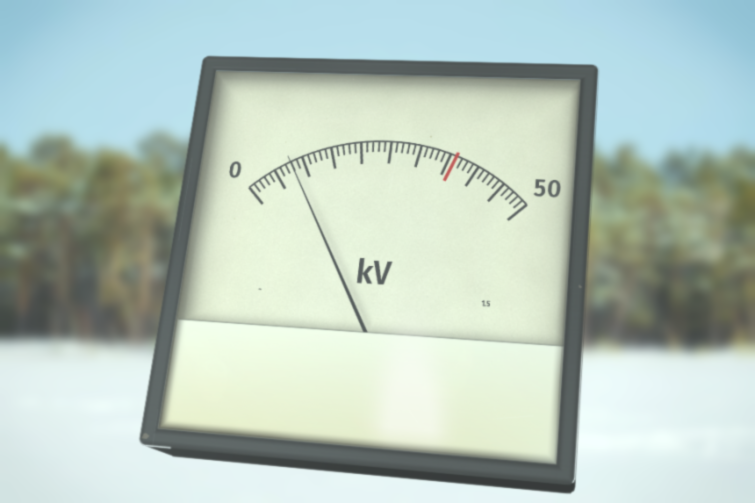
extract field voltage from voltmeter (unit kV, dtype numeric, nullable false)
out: 8 kV
